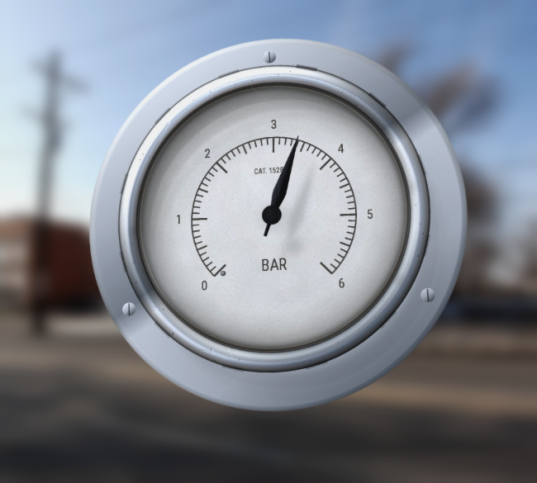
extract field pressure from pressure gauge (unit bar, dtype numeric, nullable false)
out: 3.4 bar
